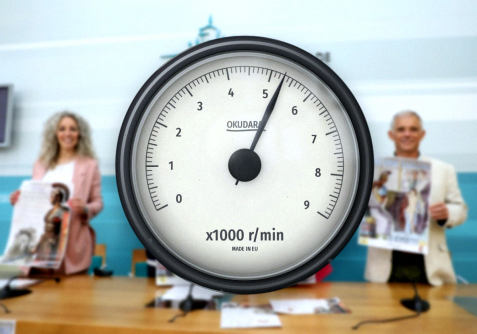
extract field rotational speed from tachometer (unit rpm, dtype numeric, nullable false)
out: 5300 rpm
